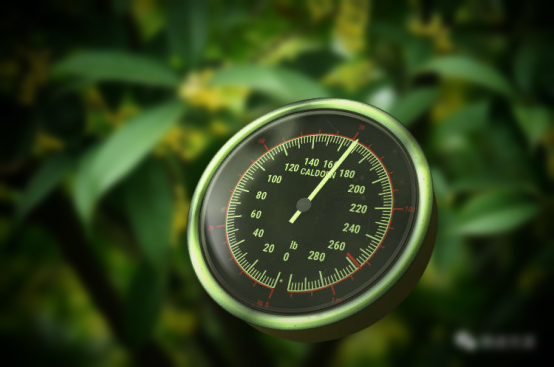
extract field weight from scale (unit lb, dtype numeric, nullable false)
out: 170 lb
